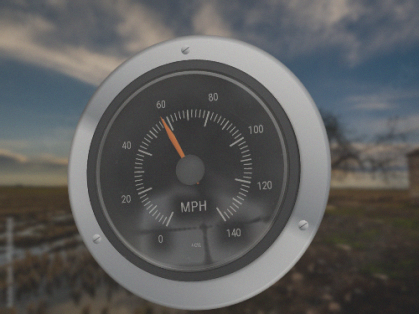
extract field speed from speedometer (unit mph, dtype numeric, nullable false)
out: 58 mph
